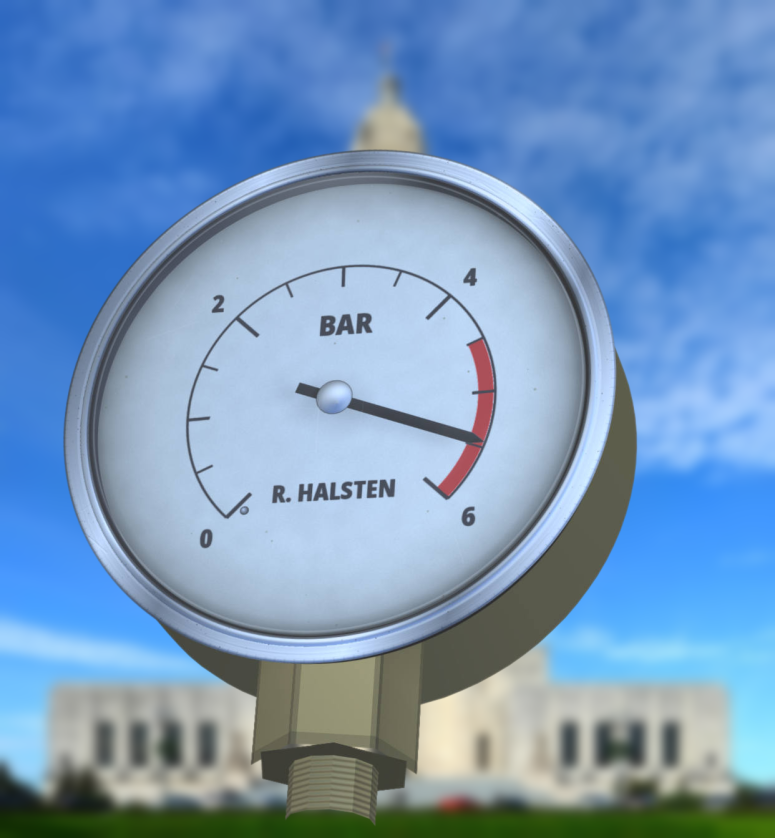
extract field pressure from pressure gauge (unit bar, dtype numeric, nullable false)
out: 5.5 bar
